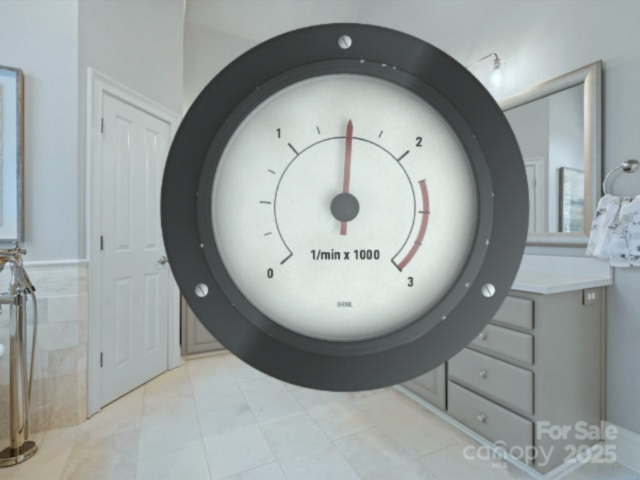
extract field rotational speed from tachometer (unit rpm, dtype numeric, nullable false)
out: 1500 rpm
